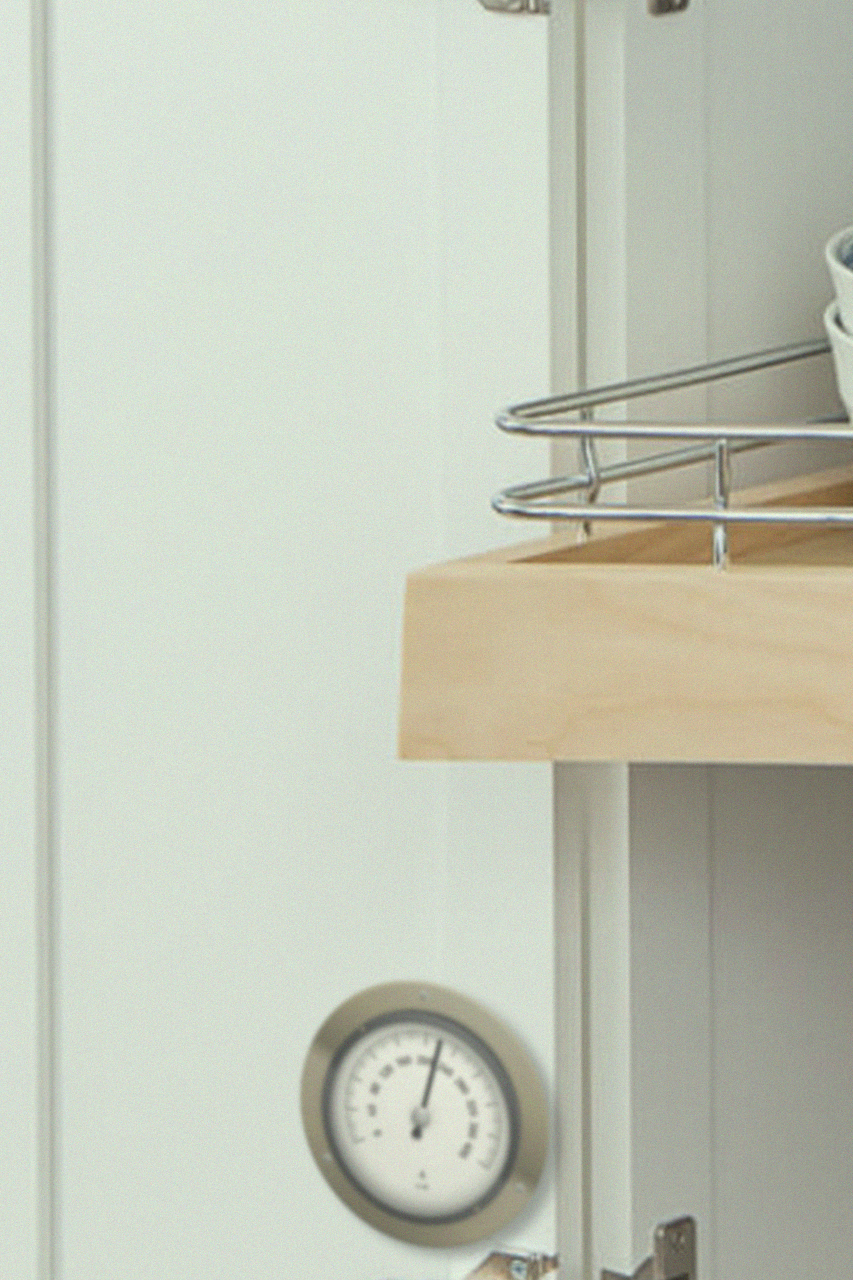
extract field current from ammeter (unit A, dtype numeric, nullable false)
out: 220 A
